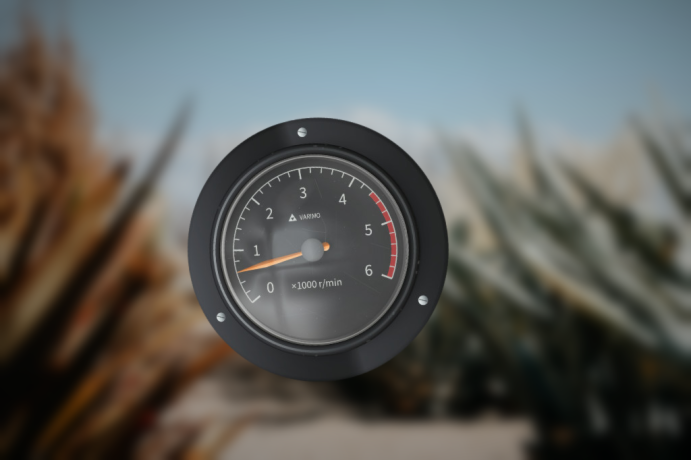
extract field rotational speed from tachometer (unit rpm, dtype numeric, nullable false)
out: 600 rpm
